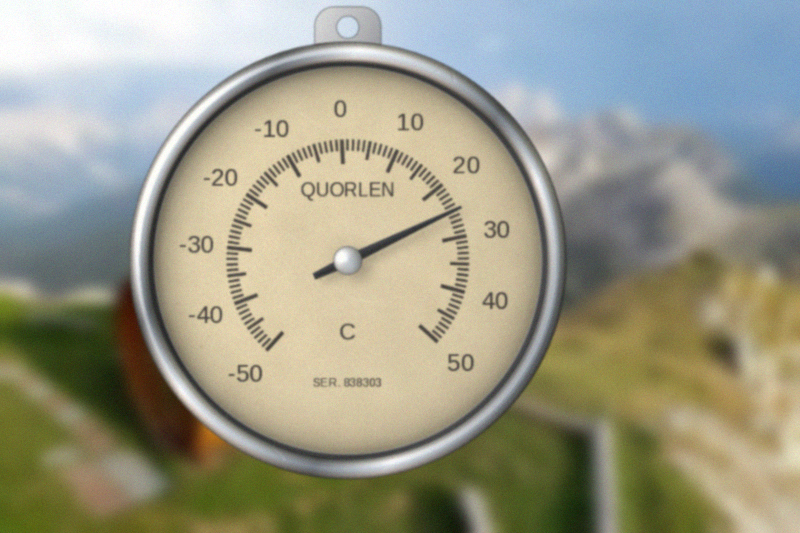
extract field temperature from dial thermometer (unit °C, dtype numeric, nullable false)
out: 25 °C
